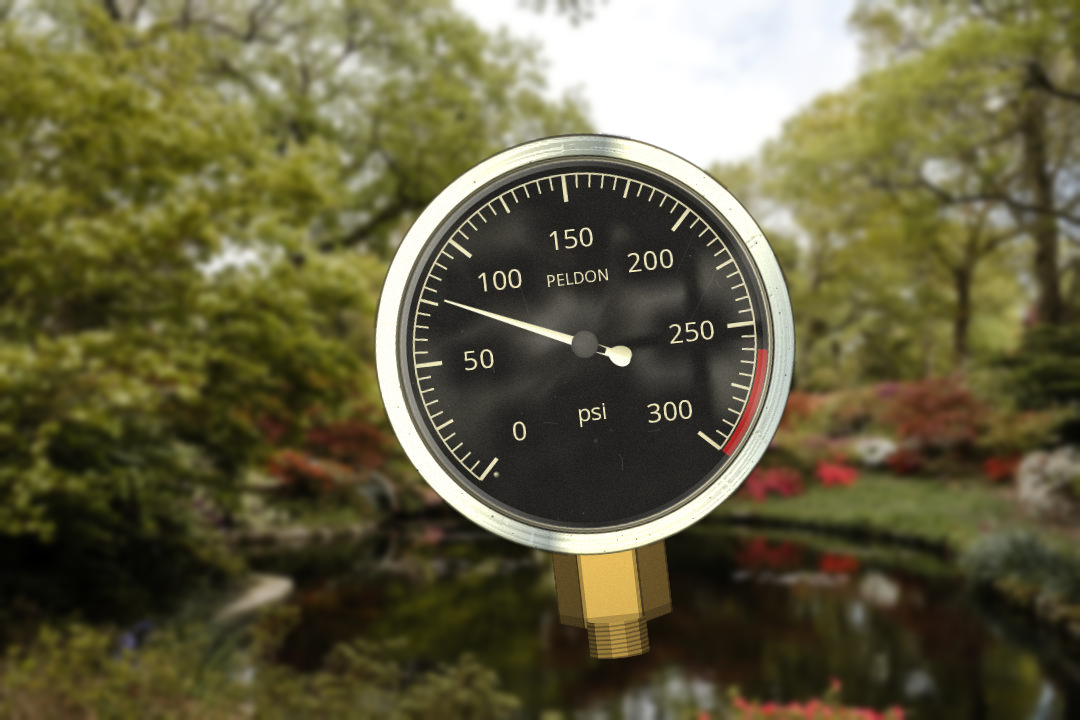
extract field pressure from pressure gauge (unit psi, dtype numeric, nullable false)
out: 77.5 psi
